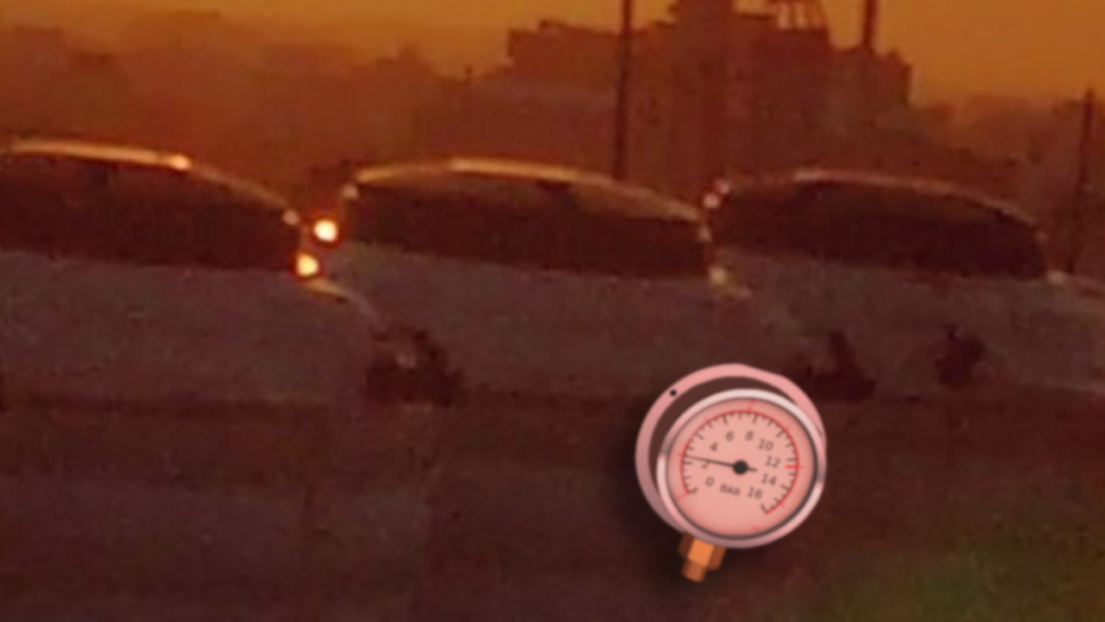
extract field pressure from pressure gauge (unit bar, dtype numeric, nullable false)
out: 2.5 bar
